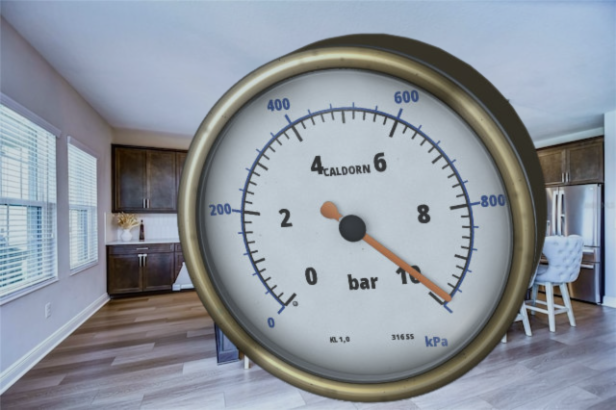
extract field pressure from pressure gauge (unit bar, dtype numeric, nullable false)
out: 9.8 bar
